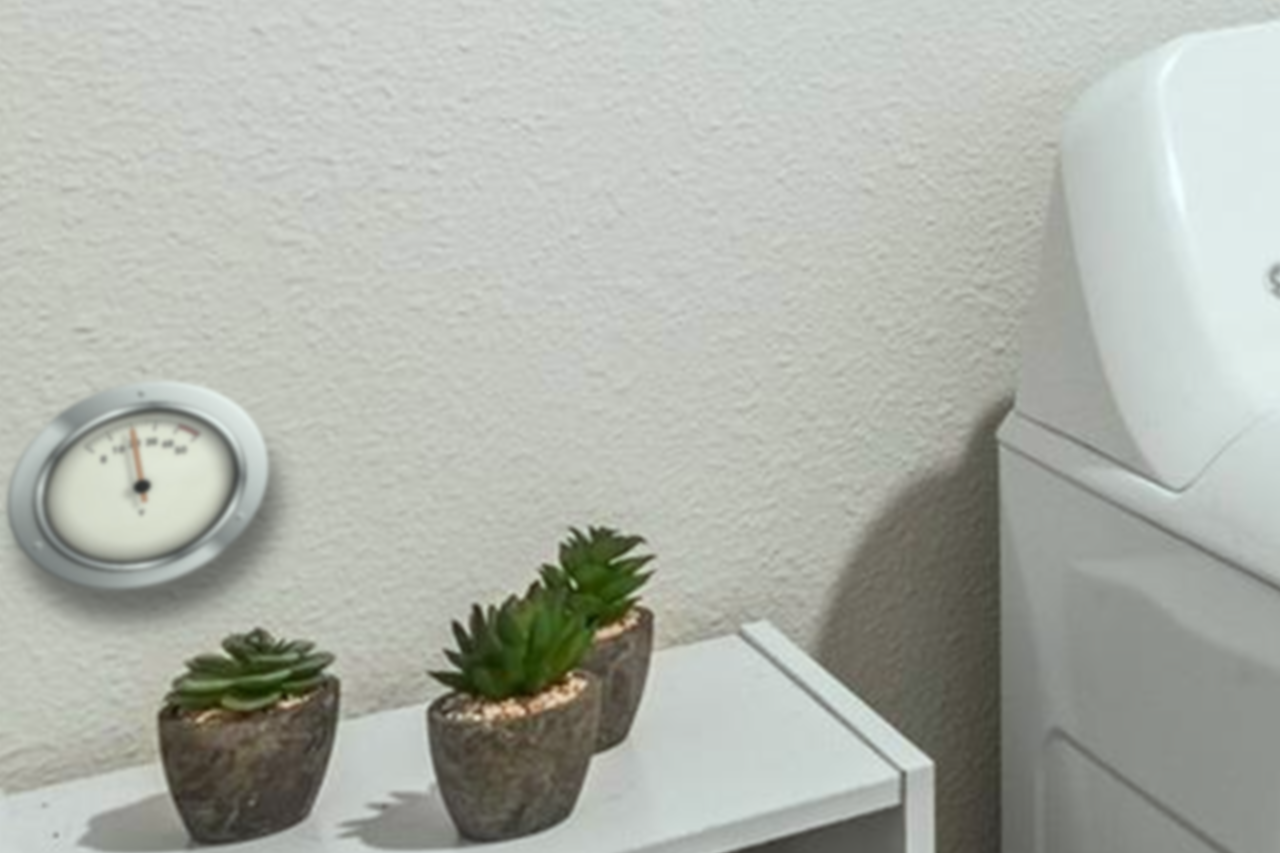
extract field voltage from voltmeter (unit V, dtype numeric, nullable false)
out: 20 V
